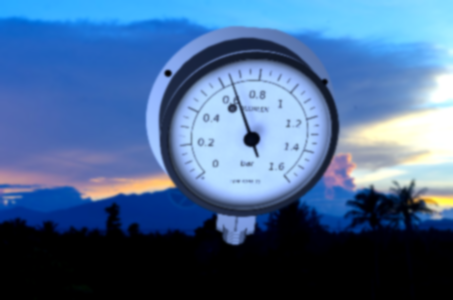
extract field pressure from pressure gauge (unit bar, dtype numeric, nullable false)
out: 0.65 bar
